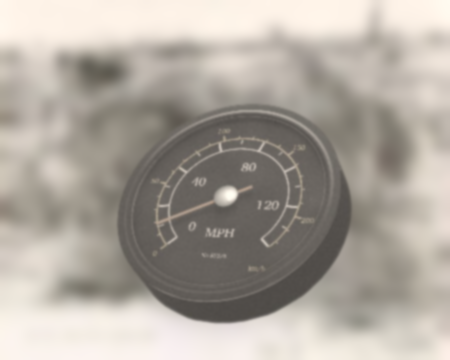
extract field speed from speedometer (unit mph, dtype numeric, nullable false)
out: 10 mph
